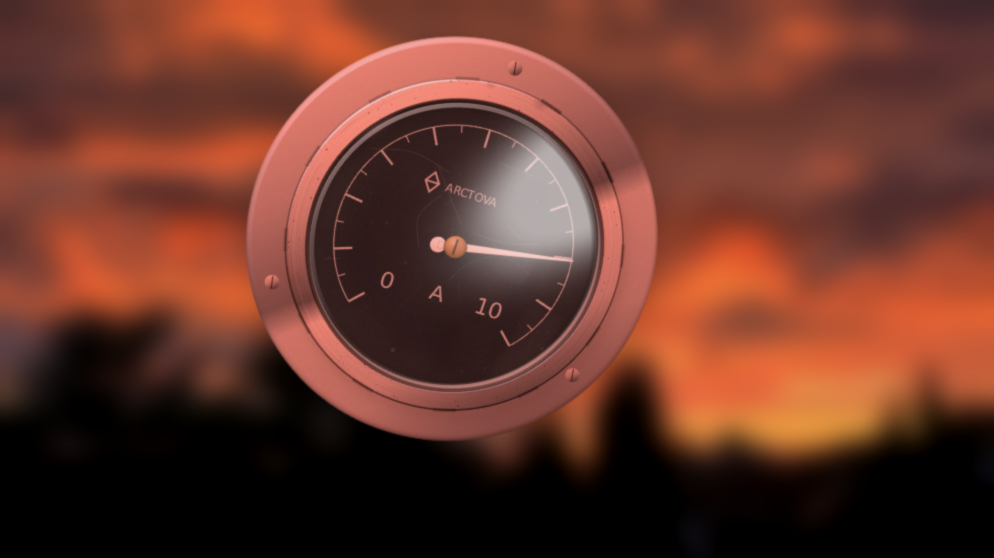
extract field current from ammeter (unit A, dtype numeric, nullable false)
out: 8 A
